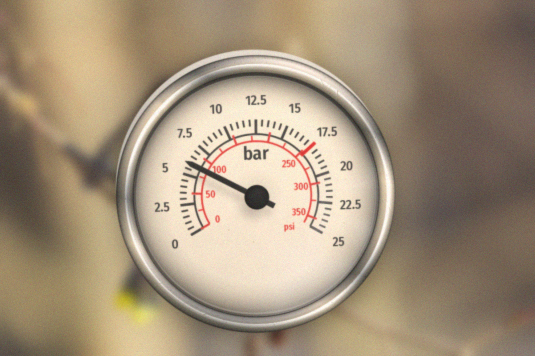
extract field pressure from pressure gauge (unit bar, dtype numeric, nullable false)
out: 6 bar
